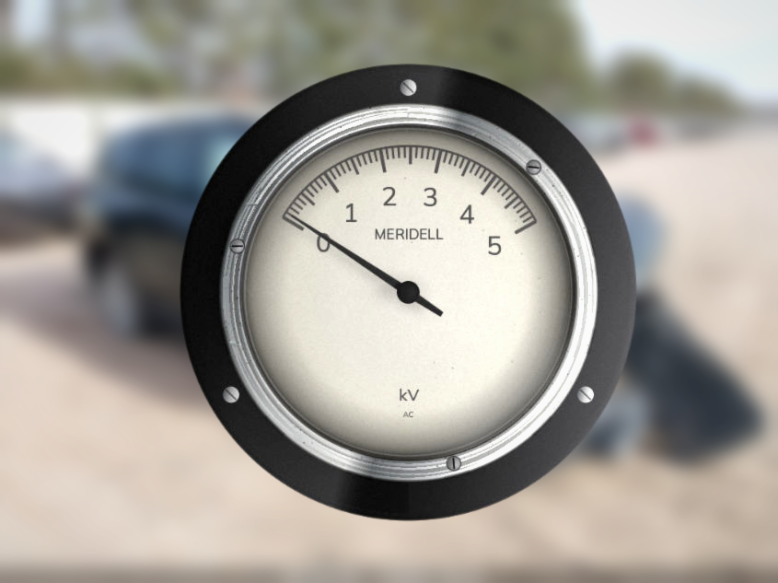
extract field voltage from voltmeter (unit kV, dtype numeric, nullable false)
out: 0.1 kV
